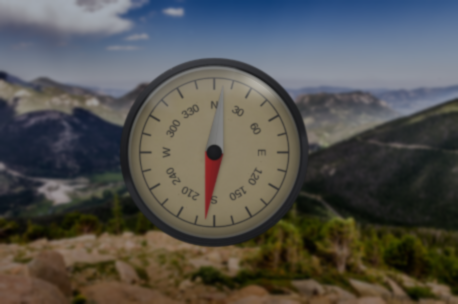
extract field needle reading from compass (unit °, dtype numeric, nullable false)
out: 187.5 °
